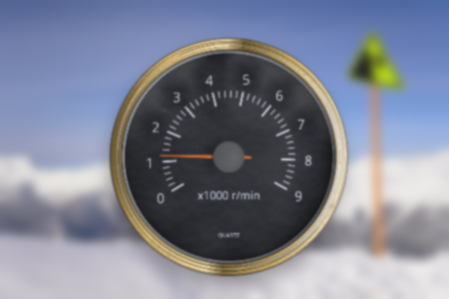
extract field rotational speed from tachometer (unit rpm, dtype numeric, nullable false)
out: 1200 rpm
